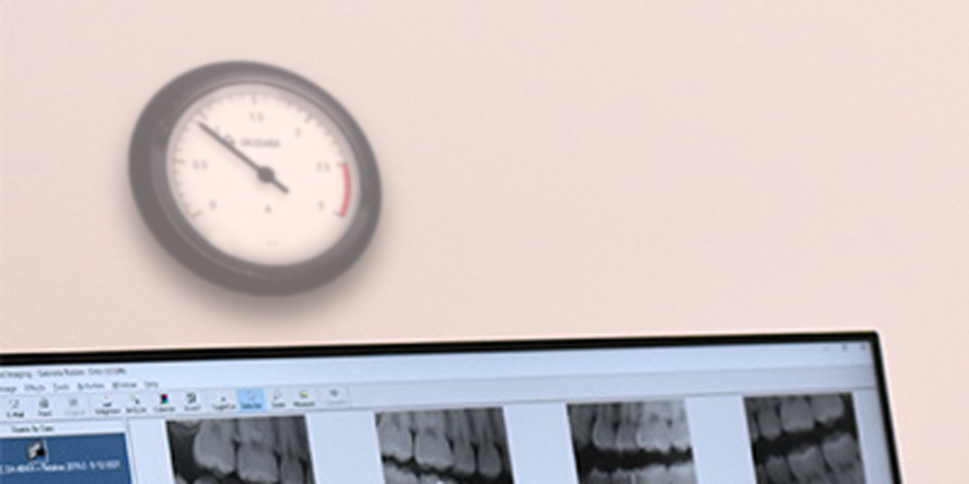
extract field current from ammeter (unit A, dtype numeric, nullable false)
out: 0.9 A
